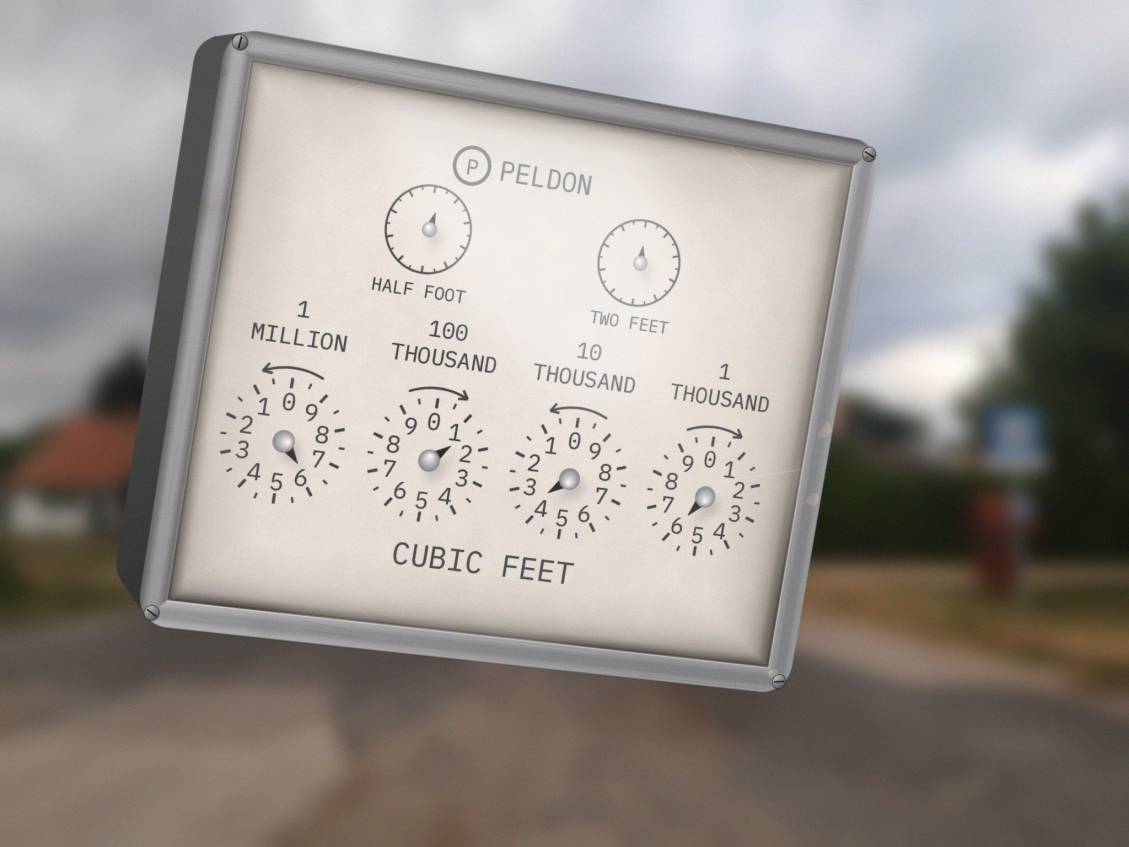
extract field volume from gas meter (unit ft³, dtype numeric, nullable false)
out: 613600 ft³
